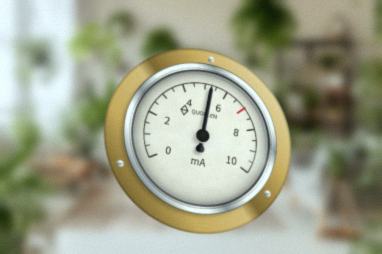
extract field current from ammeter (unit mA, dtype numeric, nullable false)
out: 5.25 mA
